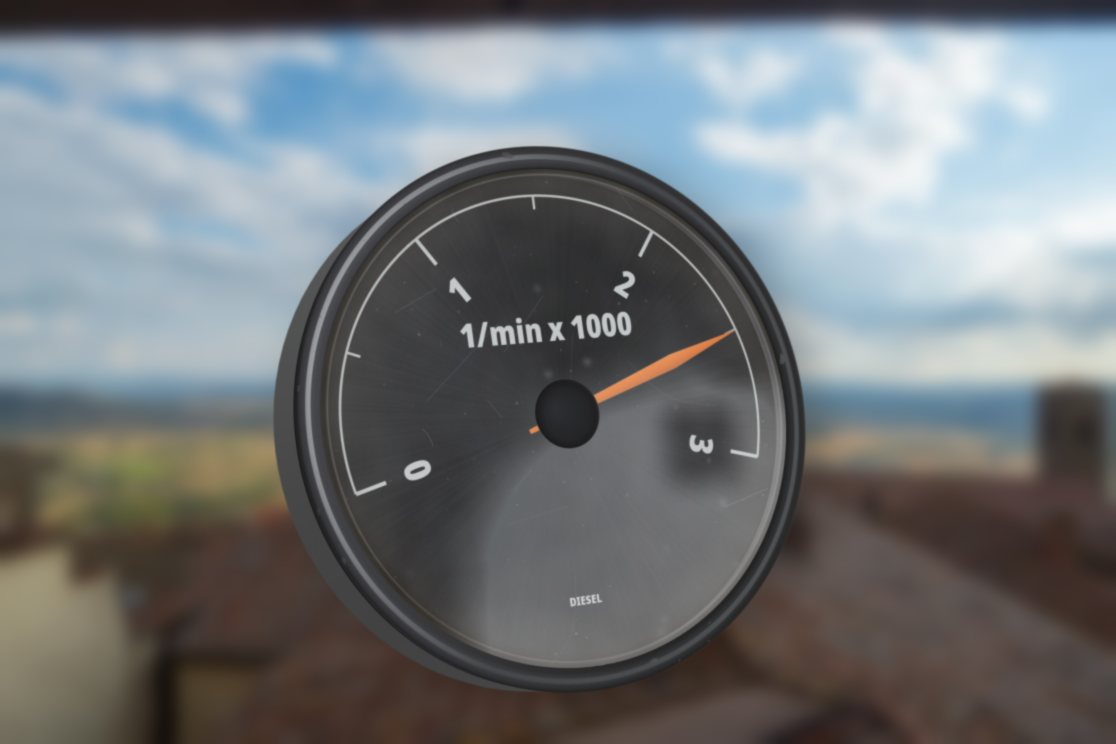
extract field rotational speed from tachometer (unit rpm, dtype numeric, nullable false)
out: 2500 rpm
